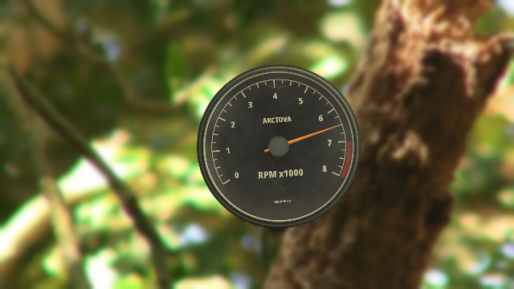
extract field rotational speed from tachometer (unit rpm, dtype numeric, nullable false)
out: 6500 rpm
